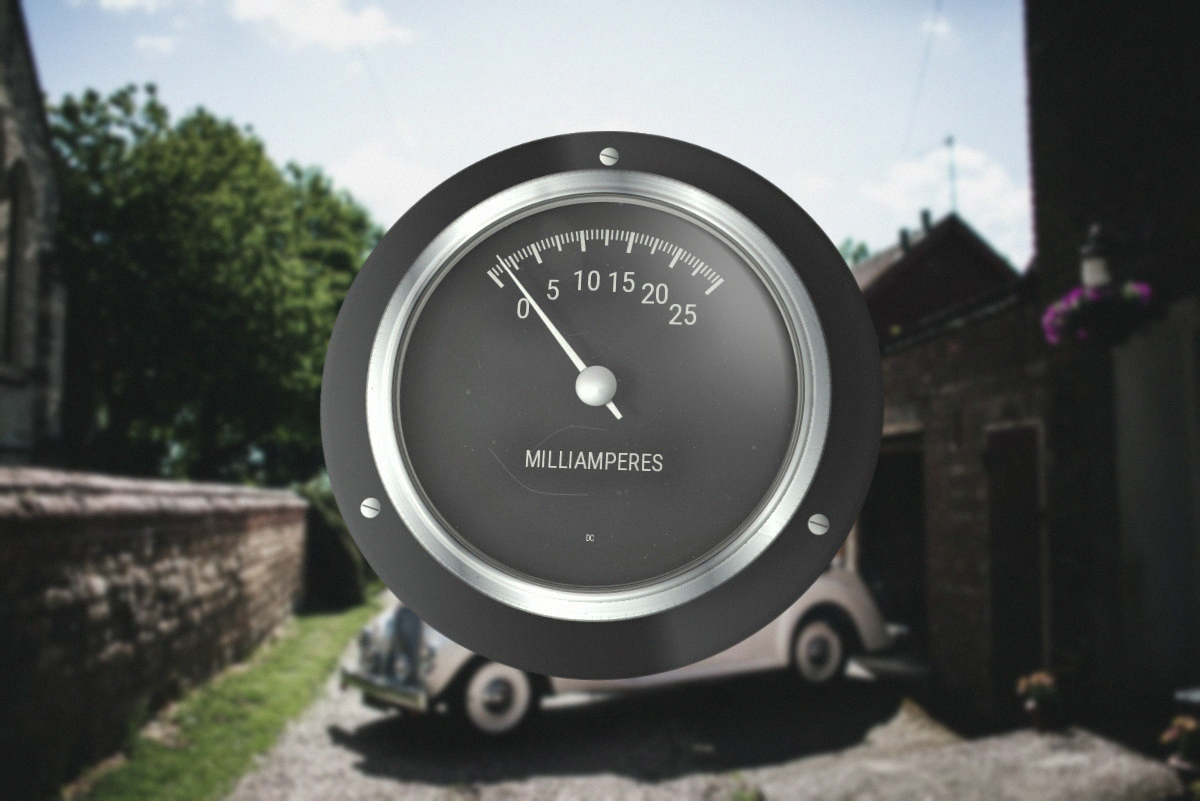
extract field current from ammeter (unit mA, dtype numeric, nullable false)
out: 1.5 mA
